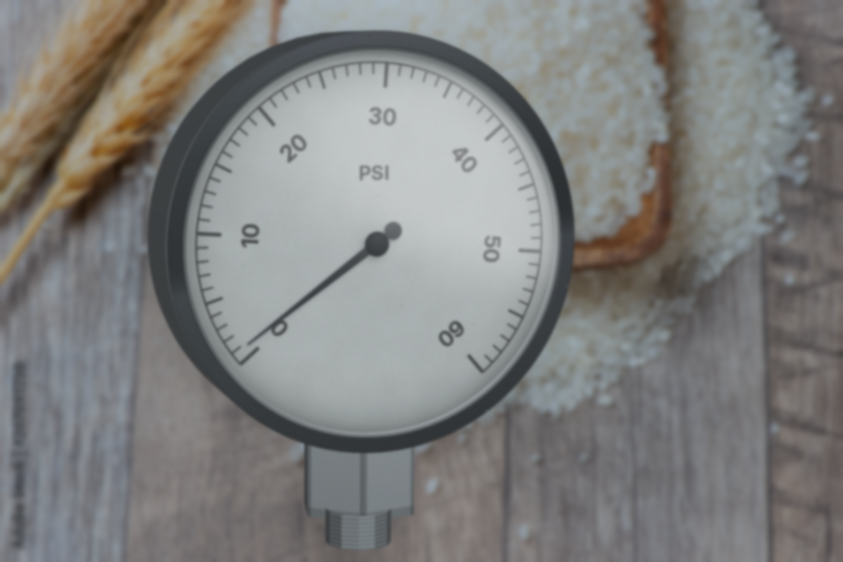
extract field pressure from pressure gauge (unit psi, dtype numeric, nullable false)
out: 1 psi
